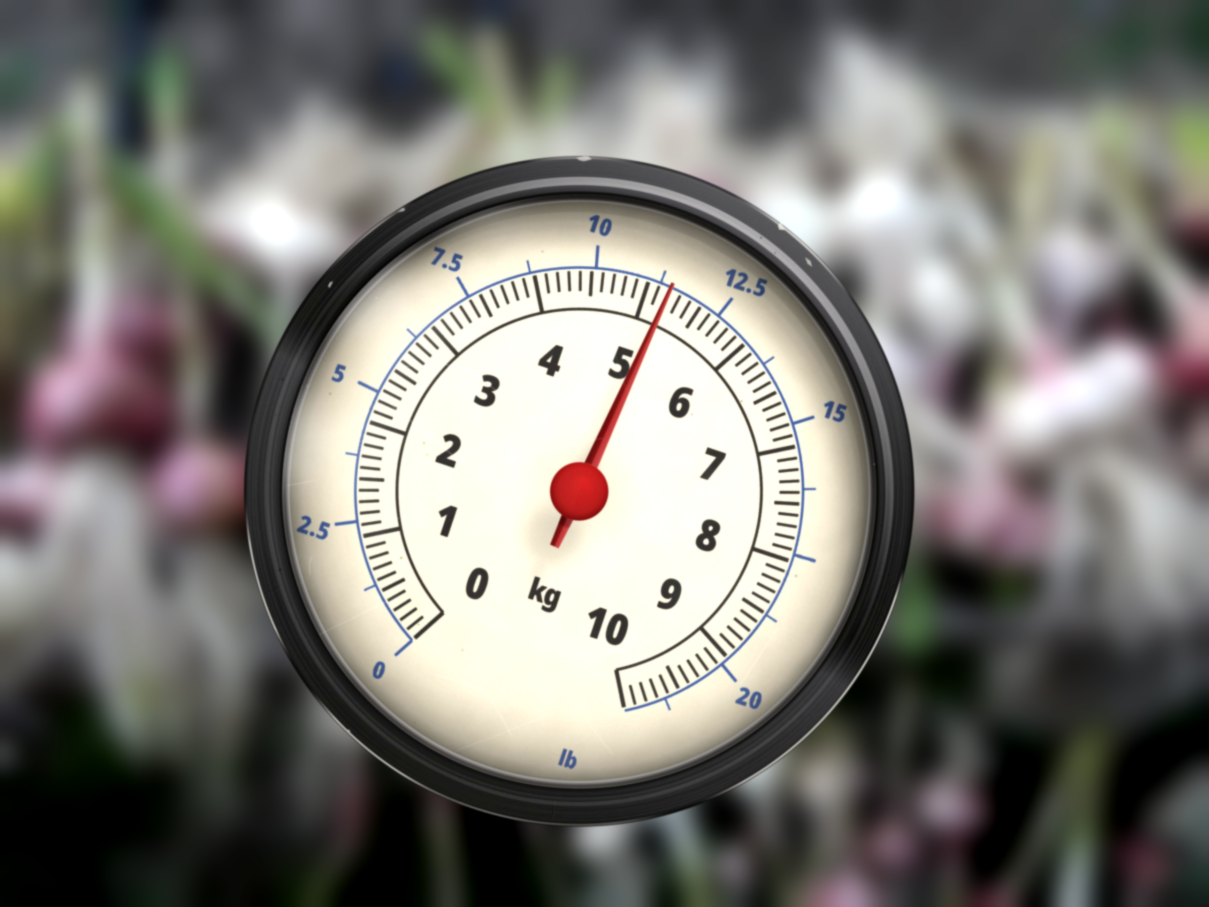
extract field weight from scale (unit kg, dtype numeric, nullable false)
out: 5.2 kg
